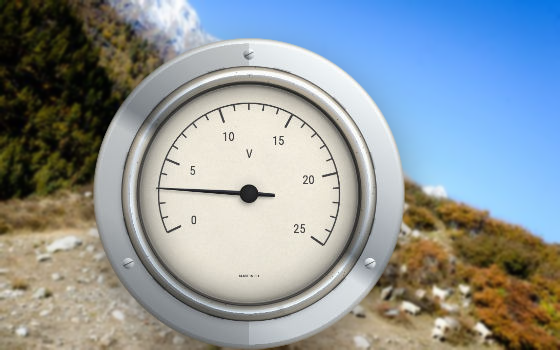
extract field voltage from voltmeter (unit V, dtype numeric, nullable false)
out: 3 V
